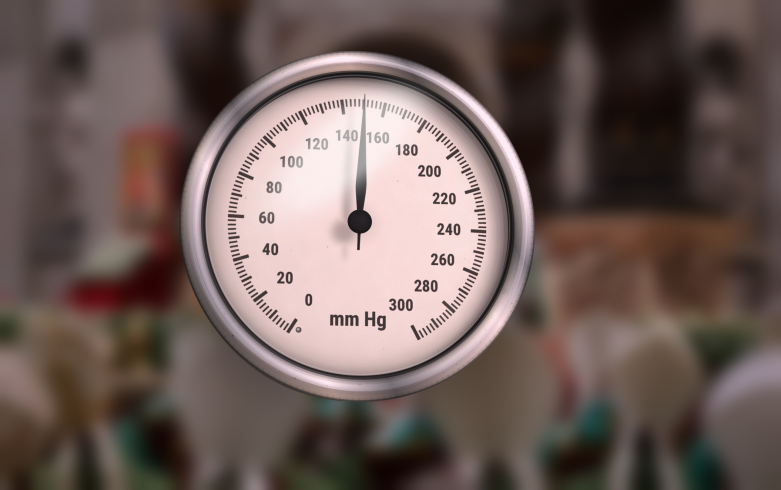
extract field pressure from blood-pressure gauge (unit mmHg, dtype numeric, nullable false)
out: 150 mmHg
